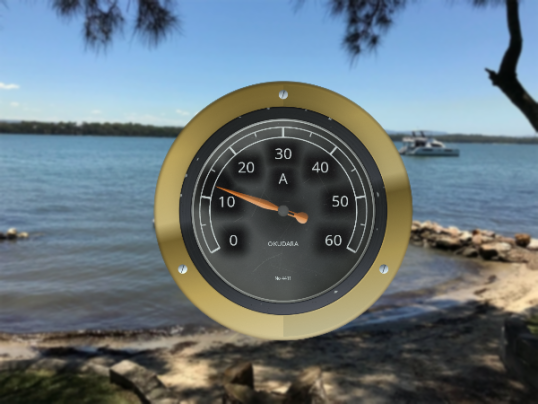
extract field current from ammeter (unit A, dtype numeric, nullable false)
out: 12.5 A
